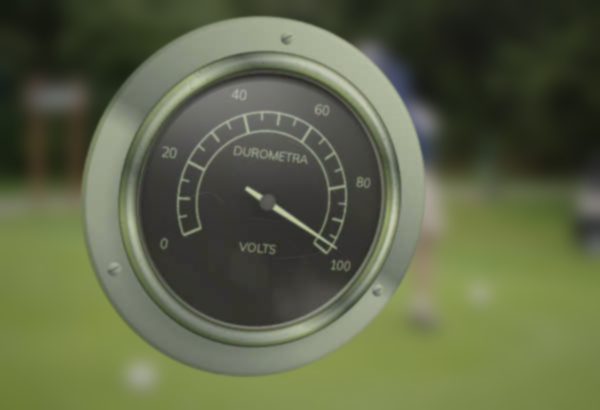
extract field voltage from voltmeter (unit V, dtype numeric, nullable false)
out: 97.5 V
